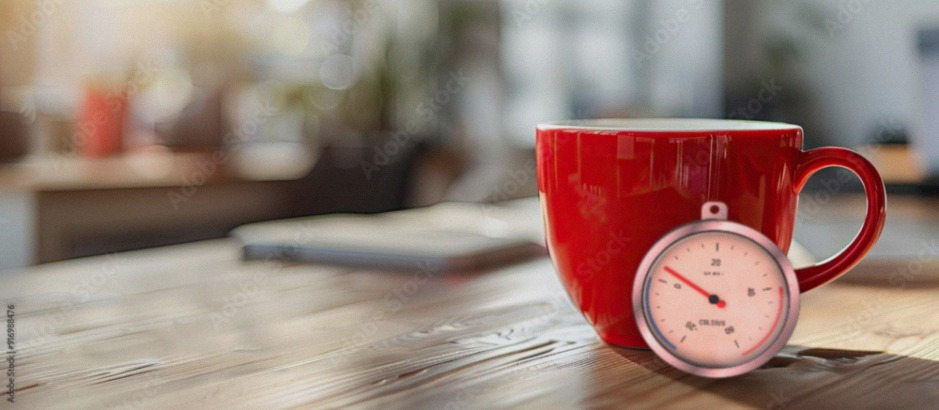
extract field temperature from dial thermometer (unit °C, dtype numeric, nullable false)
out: 4 °C
